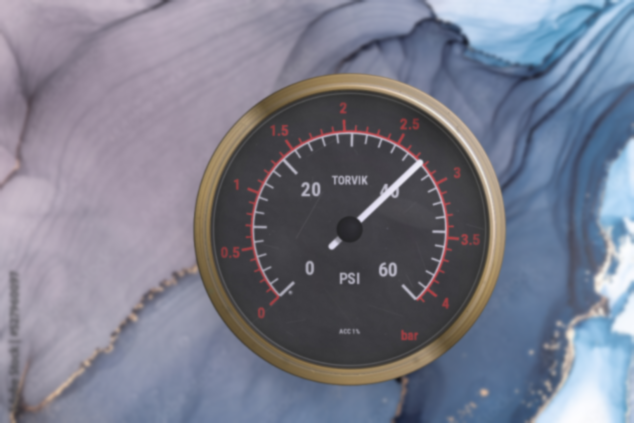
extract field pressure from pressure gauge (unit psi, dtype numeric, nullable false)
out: 40 psi
